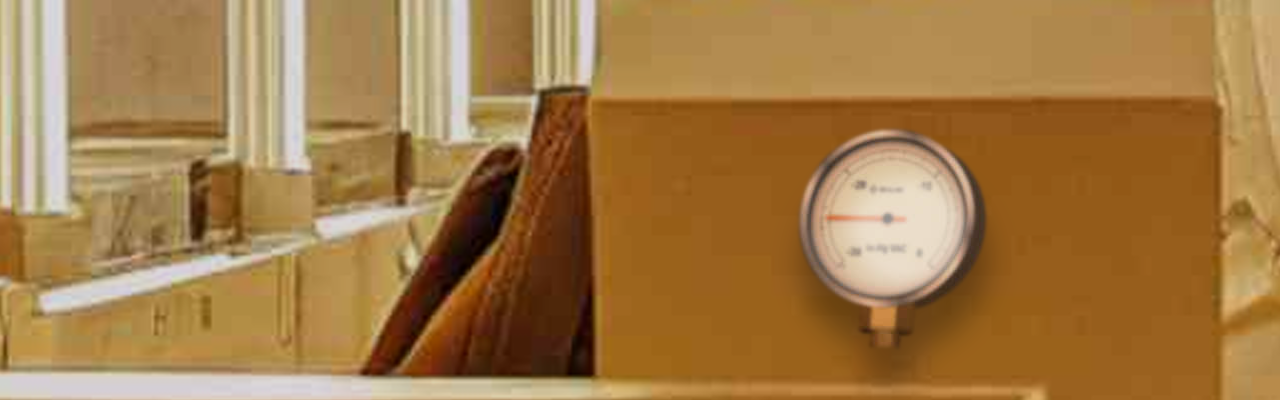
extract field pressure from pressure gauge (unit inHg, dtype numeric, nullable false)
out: -25 inHg
